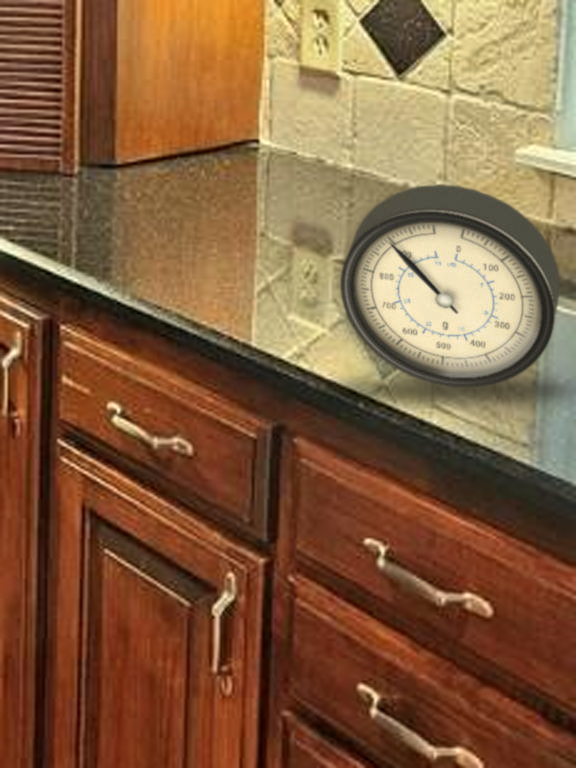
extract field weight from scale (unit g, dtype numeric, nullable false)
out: 900 g
